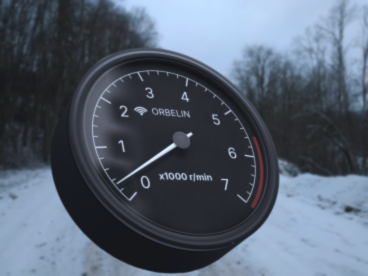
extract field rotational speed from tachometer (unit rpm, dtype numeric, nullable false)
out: 300 rpm
